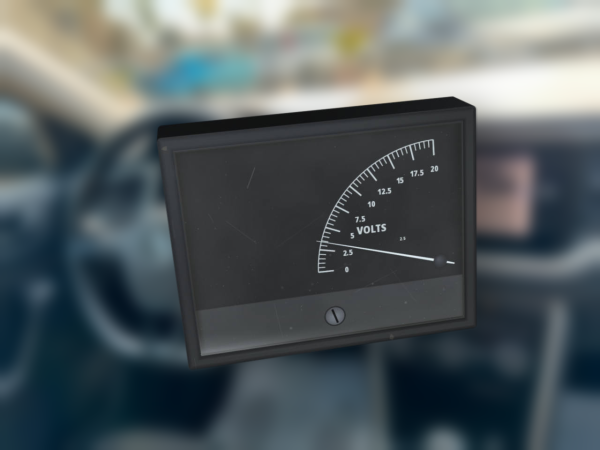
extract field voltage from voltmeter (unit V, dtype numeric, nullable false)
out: 3.5 V
